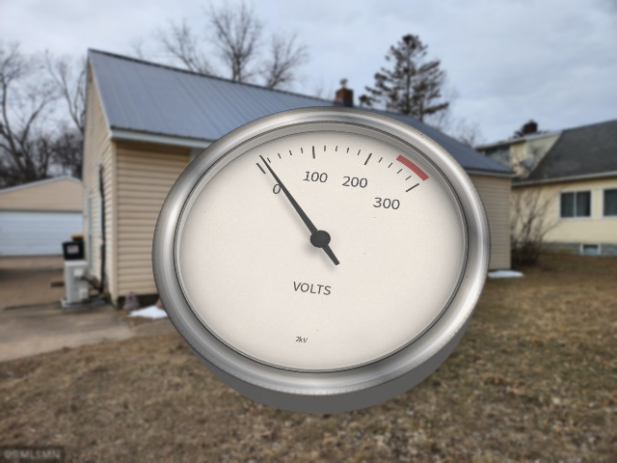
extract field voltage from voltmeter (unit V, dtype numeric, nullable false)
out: 10 V
